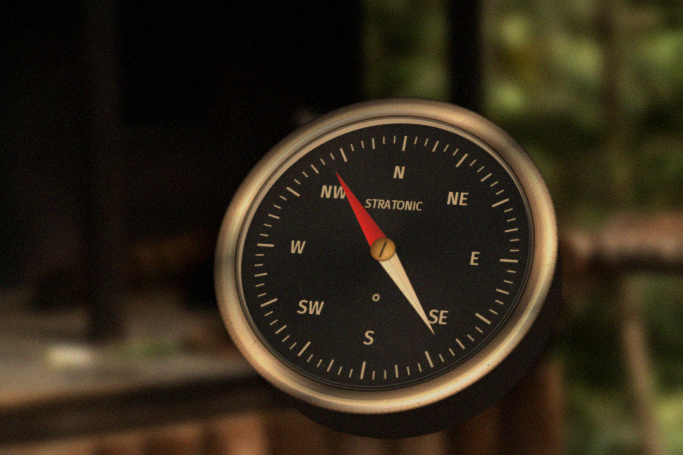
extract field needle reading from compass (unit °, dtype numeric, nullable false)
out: 322.5 °
